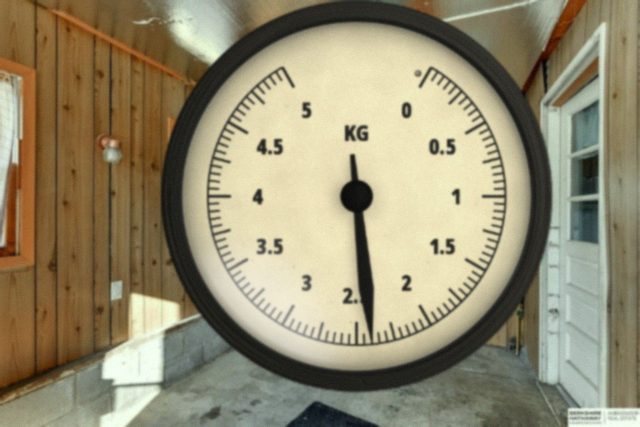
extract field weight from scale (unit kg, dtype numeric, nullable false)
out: 2.4 kg
